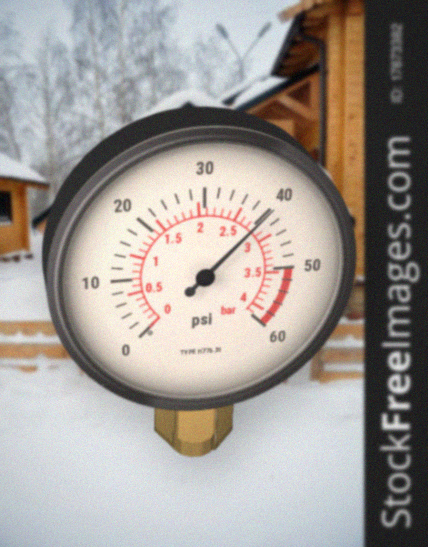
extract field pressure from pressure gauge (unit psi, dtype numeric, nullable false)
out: 40 psi
